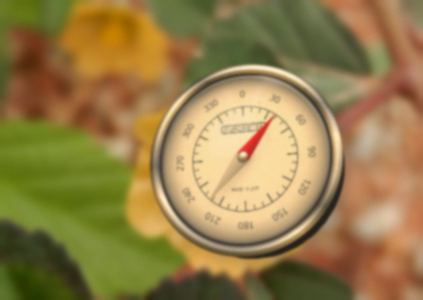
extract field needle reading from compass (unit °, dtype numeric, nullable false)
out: 40 °
